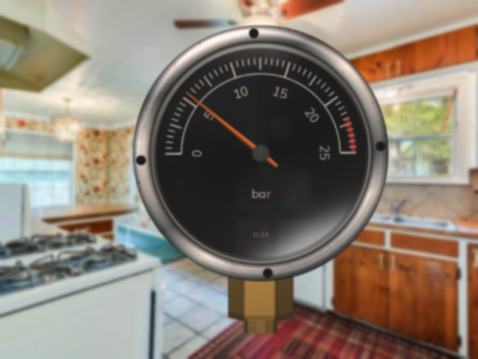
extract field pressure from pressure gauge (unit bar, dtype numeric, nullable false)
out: 5.5 bar
